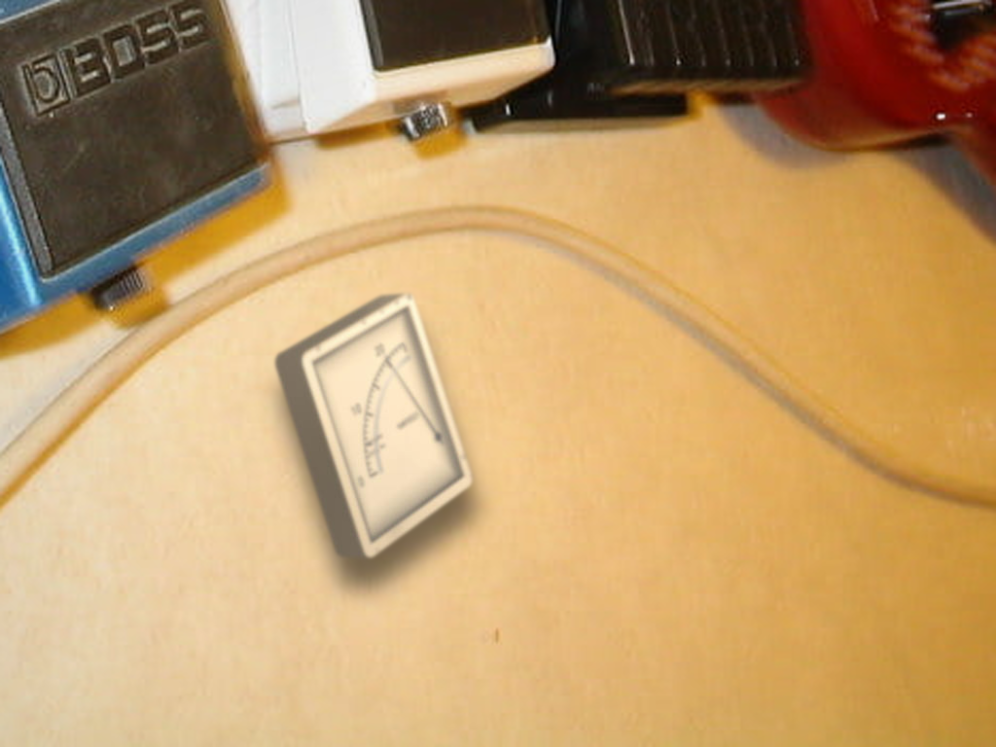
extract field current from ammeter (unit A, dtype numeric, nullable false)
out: 20 A
